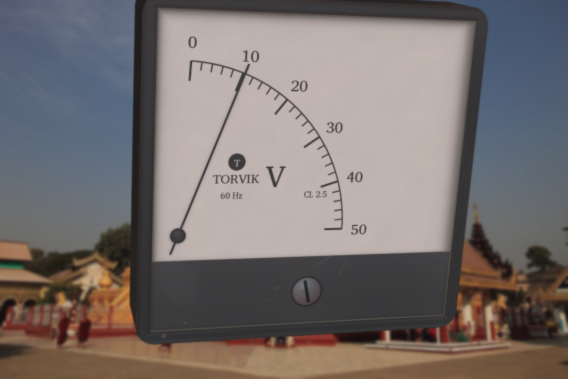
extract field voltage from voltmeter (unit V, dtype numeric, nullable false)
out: 10 V
